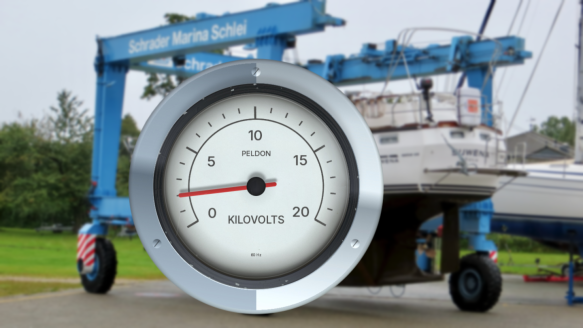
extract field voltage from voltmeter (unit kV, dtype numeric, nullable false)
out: 2 kV
